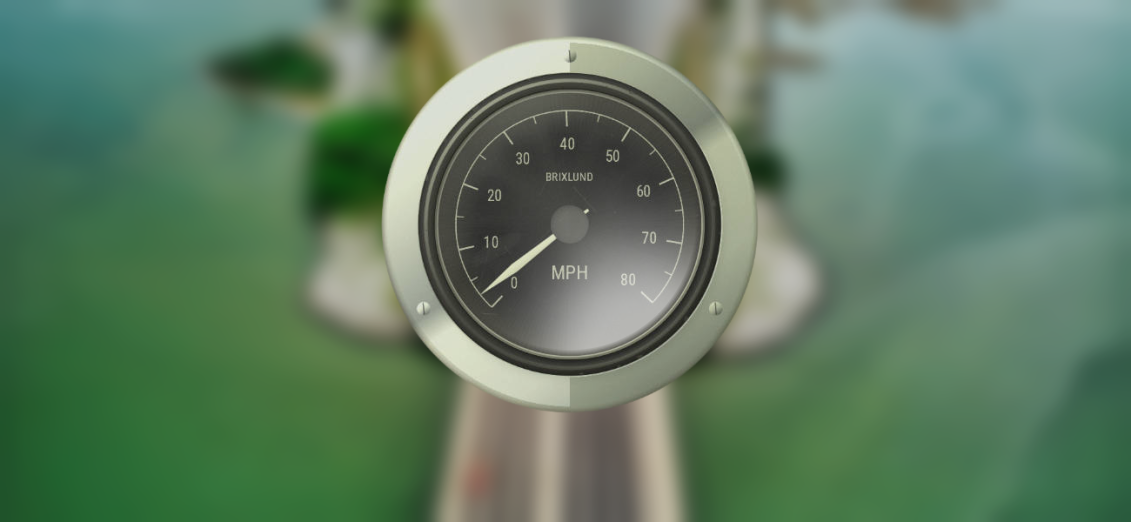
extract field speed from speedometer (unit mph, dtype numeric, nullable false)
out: 2.5 mph
